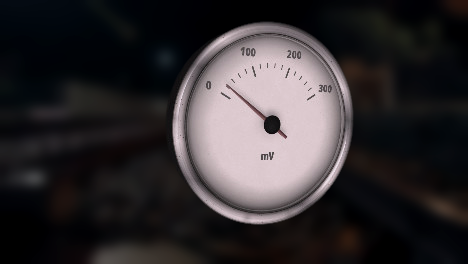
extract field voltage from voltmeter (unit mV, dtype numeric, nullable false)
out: 20 mV
